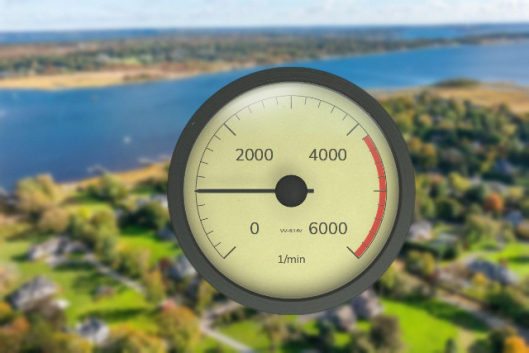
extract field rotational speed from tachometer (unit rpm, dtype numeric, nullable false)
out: 1000 rpm
